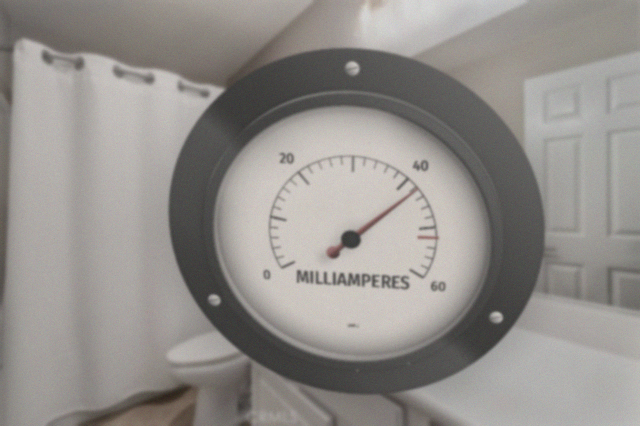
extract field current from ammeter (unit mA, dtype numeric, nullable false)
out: 42 mA
